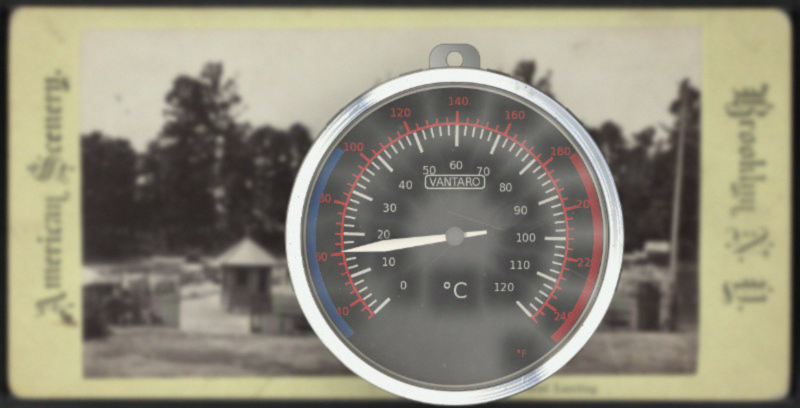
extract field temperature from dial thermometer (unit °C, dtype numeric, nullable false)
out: 16 °C
